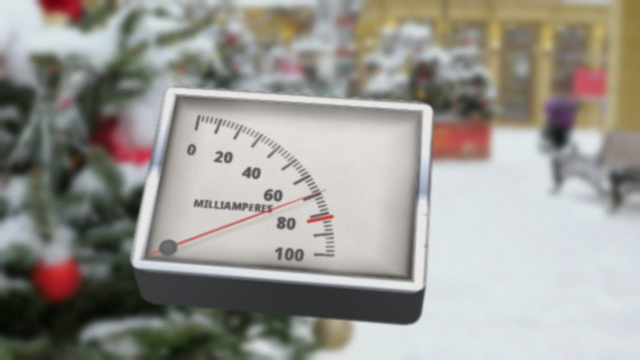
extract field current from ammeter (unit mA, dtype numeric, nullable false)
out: 70 mA
